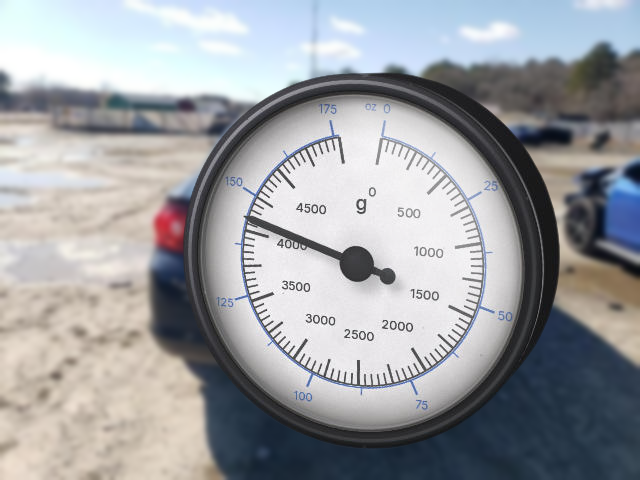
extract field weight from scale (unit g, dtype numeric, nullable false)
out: 4100 g
